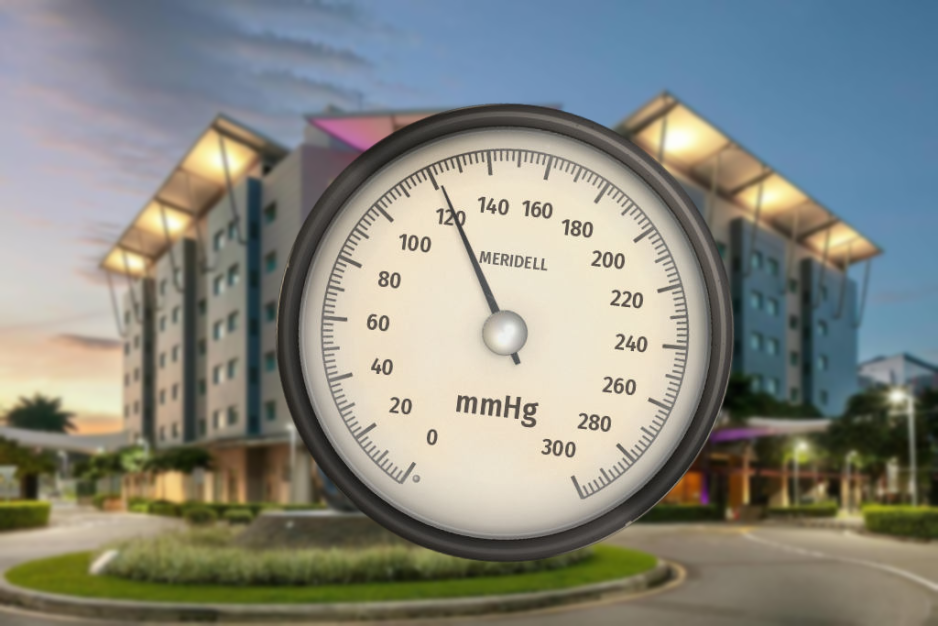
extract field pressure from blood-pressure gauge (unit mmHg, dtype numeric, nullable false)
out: 122 mmHg
